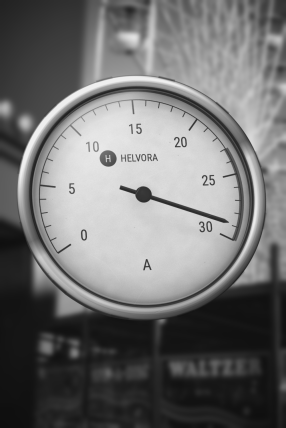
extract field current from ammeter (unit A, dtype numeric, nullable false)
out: 29 A
